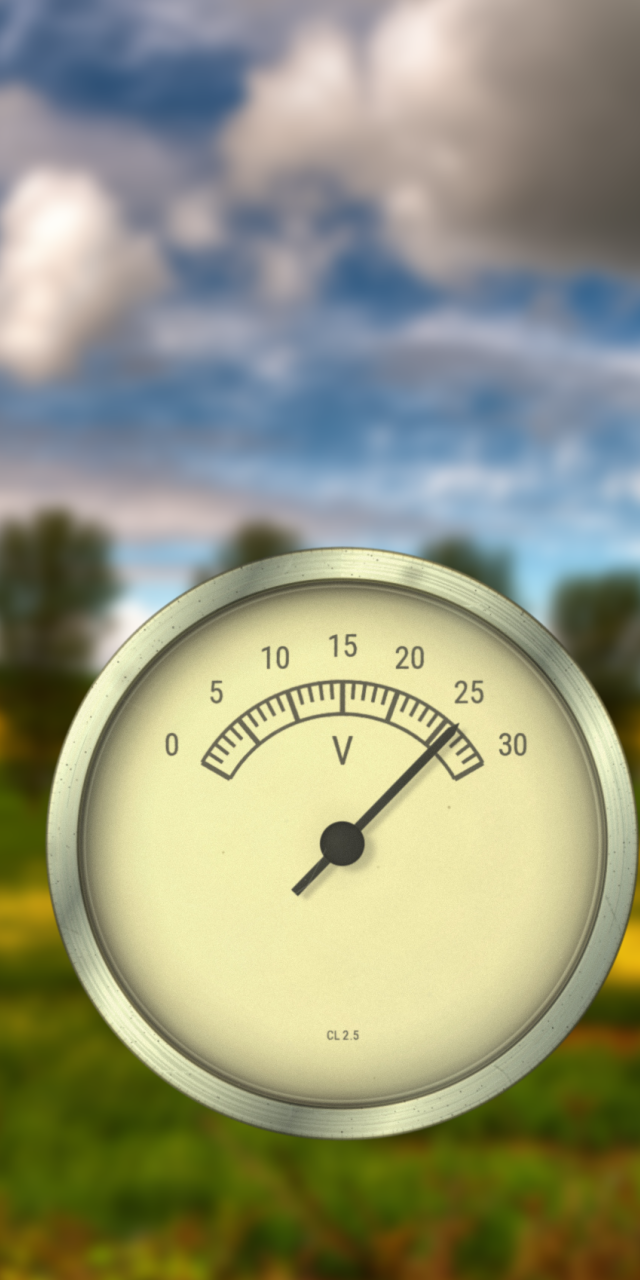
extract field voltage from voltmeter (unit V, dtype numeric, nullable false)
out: 26 V
